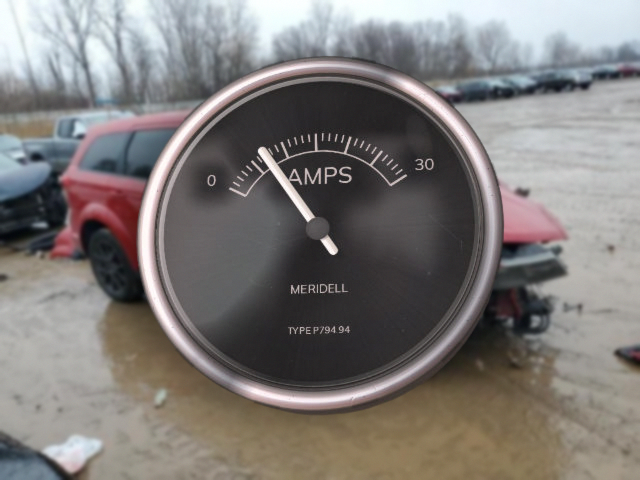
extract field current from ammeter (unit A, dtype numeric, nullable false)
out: 7 A
